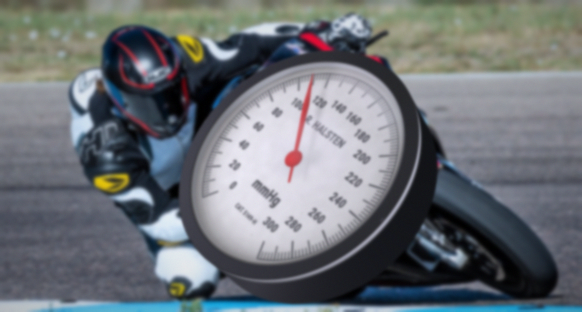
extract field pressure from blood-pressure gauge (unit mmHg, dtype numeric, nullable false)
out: 110 mmHg
